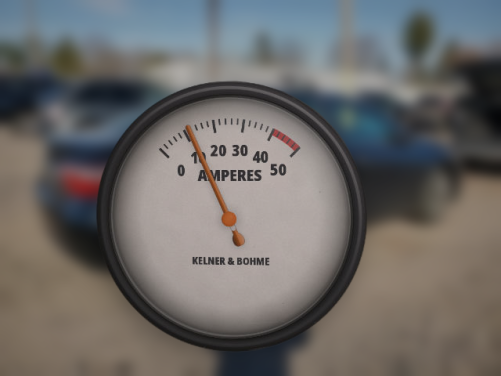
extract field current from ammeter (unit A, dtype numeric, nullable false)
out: 12 A
